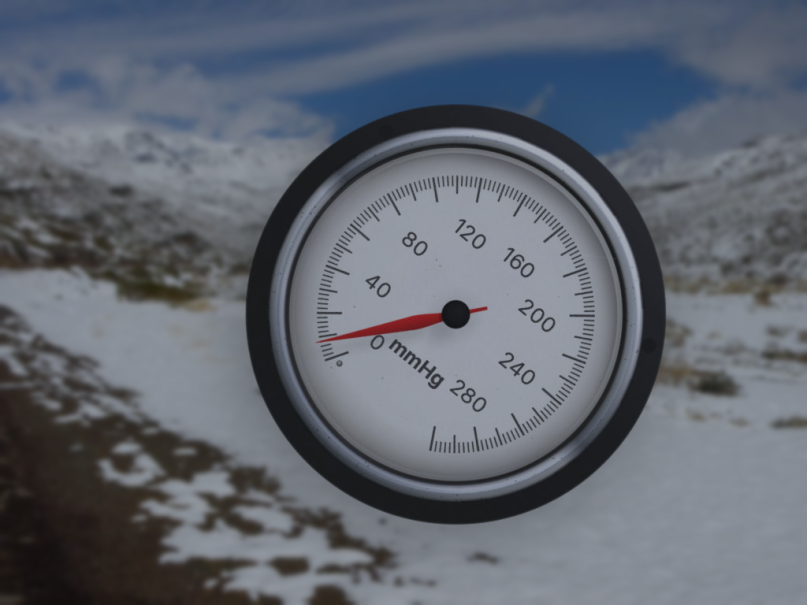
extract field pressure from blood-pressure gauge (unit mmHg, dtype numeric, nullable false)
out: 8 mmHg
